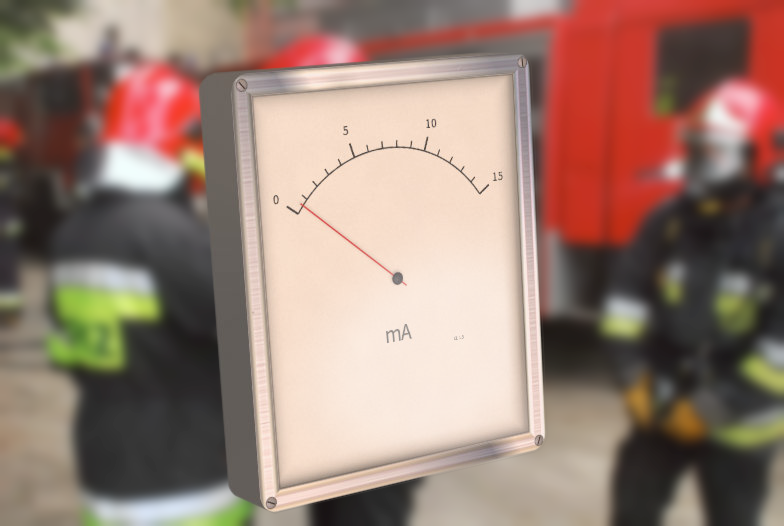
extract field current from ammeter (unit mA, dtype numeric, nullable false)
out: 0.5 mA
